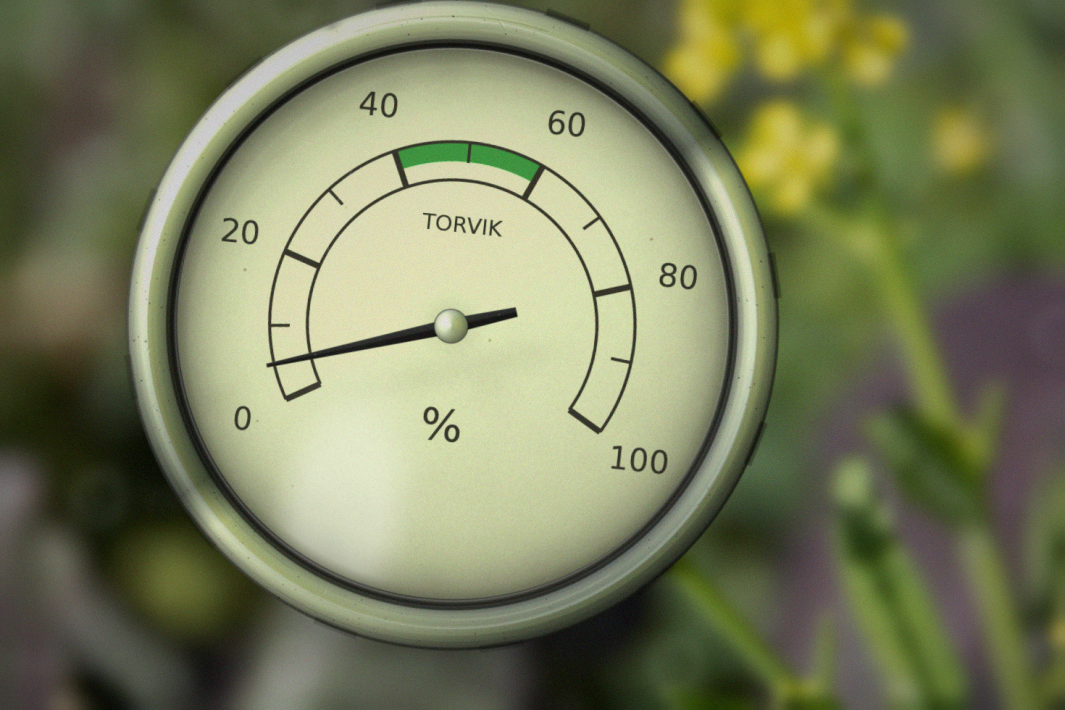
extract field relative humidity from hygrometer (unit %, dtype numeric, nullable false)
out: 5 %
